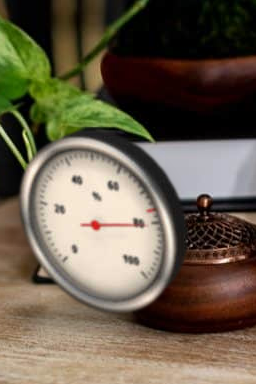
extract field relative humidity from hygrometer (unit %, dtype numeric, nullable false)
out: 80 %
